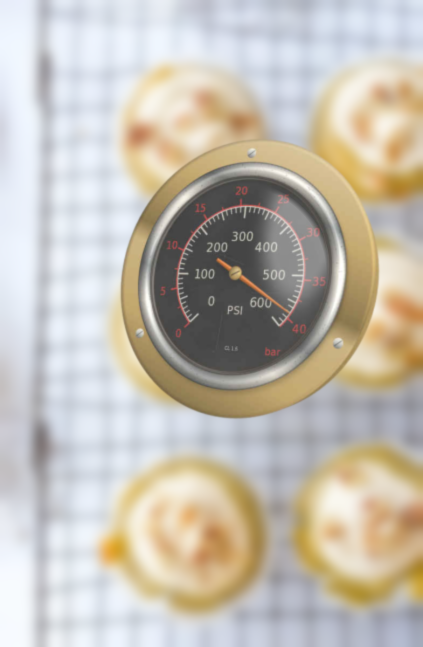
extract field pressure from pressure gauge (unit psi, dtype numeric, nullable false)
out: 570 psi
